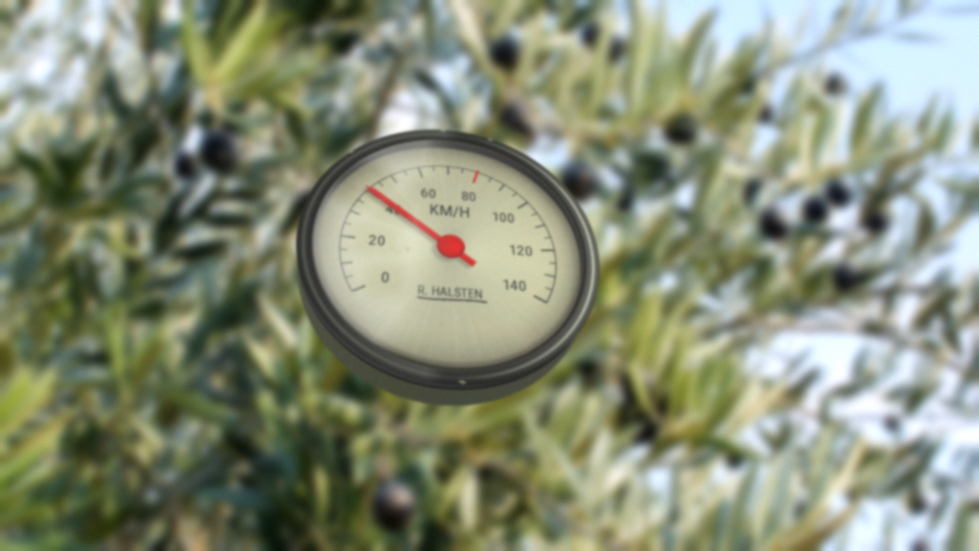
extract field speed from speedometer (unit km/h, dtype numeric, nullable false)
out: 40 km/h
